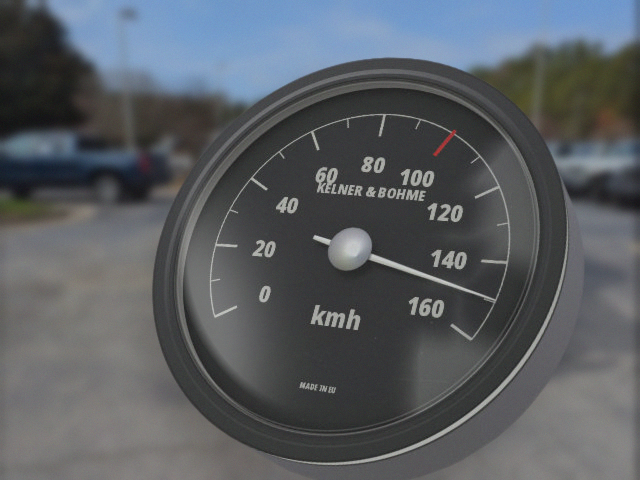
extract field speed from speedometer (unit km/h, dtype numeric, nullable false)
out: 150 km/h
